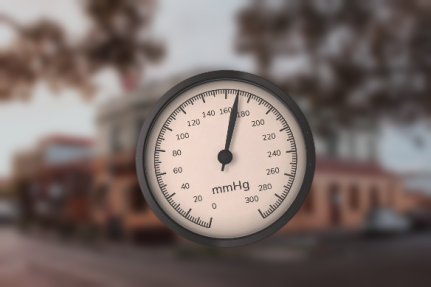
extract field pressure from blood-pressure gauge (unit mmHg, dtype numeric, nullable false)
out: 170 mmHg
